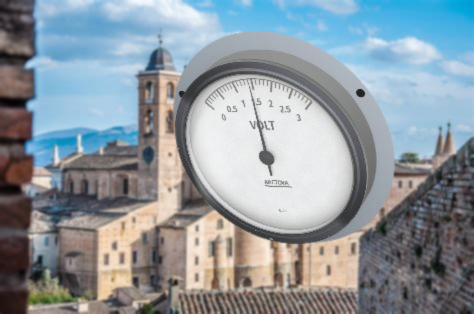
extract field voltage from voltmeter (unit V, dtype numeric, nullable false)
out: 1.5 V
